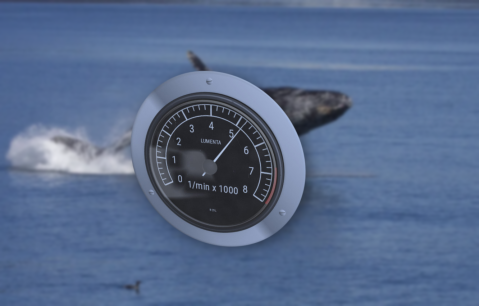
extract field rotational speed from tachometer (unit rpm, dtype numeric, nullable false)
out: 5200 rpm
